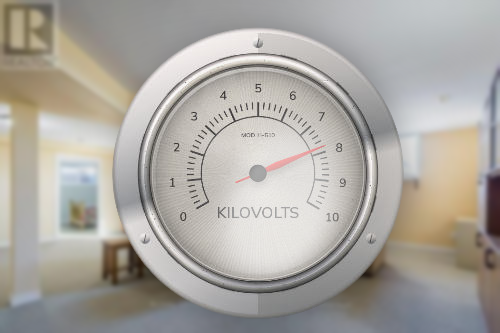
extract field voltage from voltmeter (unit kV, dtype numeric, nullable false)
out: 7.8 kV
